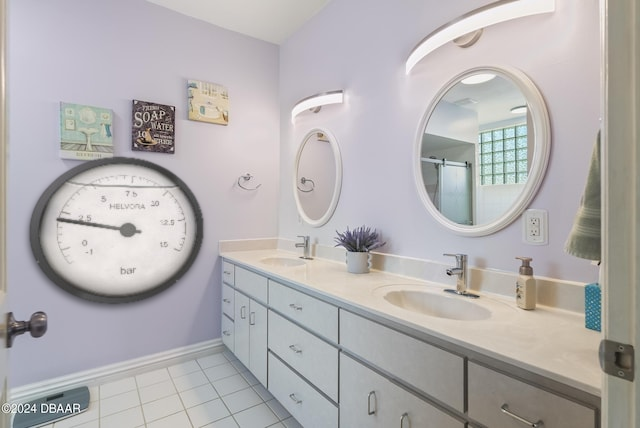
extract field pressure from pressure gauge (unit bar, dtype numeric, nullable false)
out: 2 bar
